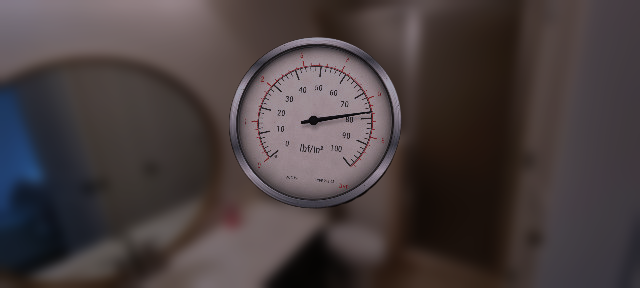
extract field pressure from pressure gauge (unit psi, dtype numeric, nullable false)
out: 78 psi
